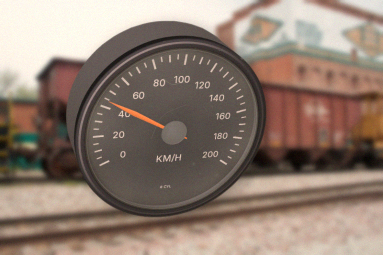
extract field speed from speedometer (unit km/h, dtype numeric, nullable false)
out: 45 km/h
